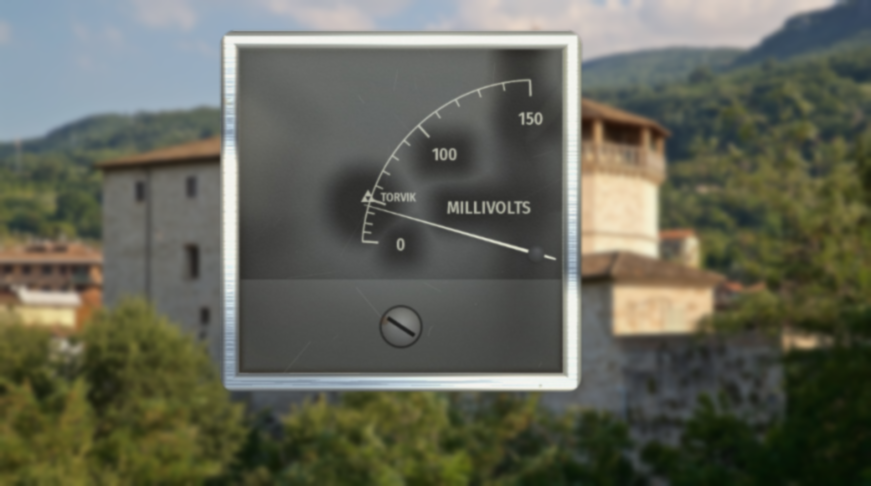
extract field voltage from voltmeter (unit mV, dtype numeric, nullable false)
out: 45 mV
